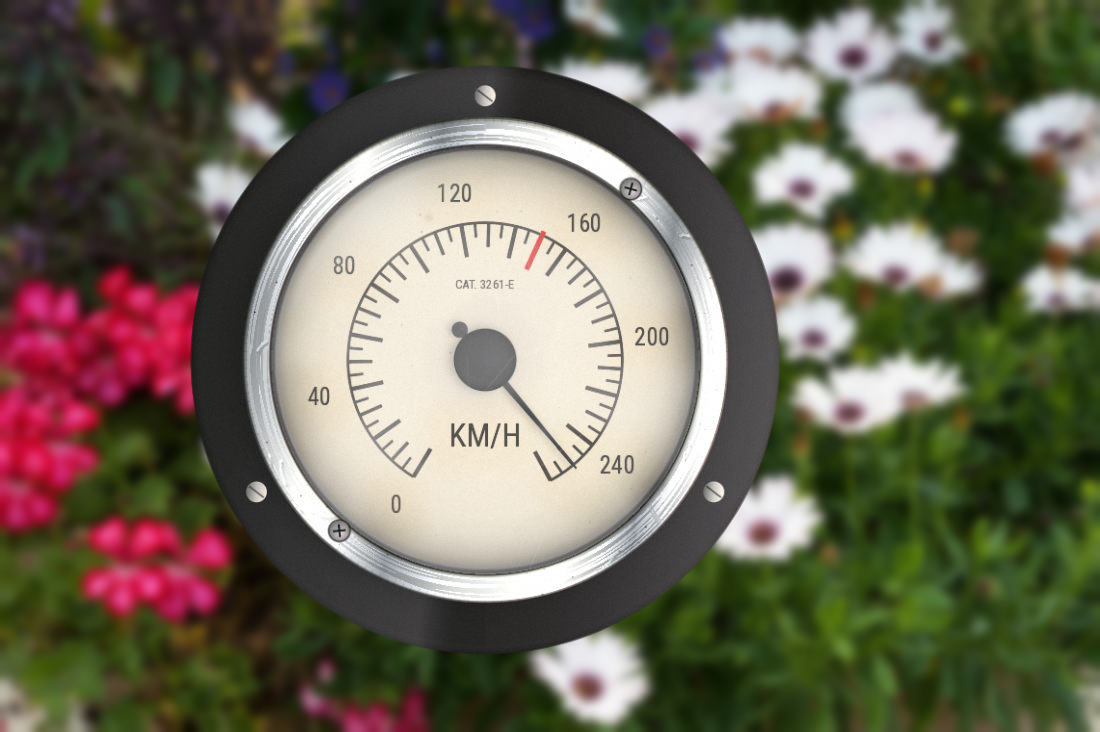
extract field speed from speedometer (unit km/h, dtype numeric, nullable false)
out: 250 km/h
